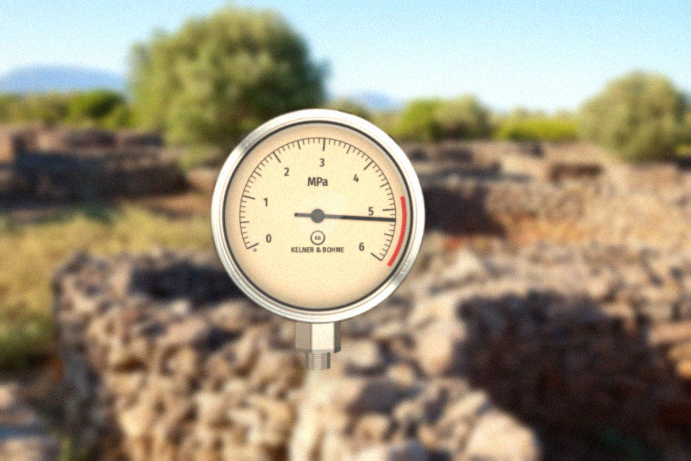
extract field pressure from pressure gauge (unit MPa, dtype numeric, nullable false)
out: 5.2 MPa
